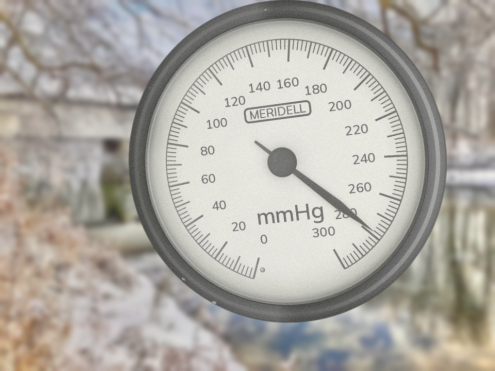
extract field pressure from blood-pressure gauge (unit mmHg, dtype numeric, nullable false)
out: 278 mmHg
